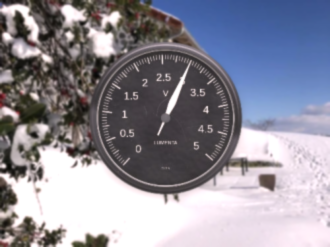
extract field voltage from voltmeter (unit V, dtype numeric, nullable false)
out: 3 V
